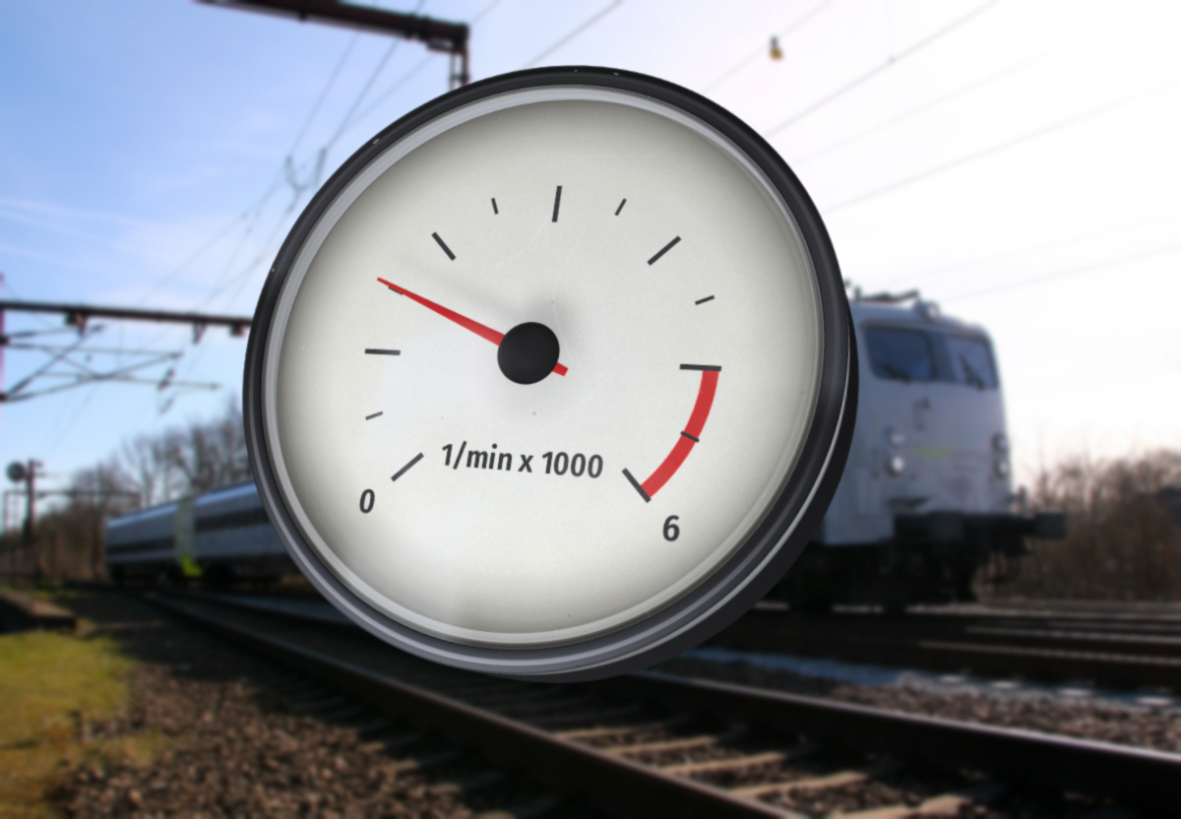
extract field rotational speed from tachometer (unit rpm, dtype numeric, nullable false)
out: 1500 rpm
